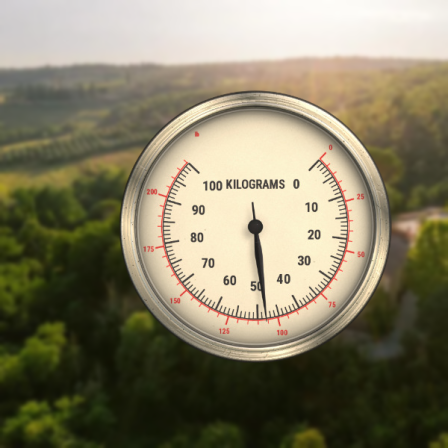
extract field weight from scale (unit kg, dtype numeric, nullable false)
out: 48 kg
